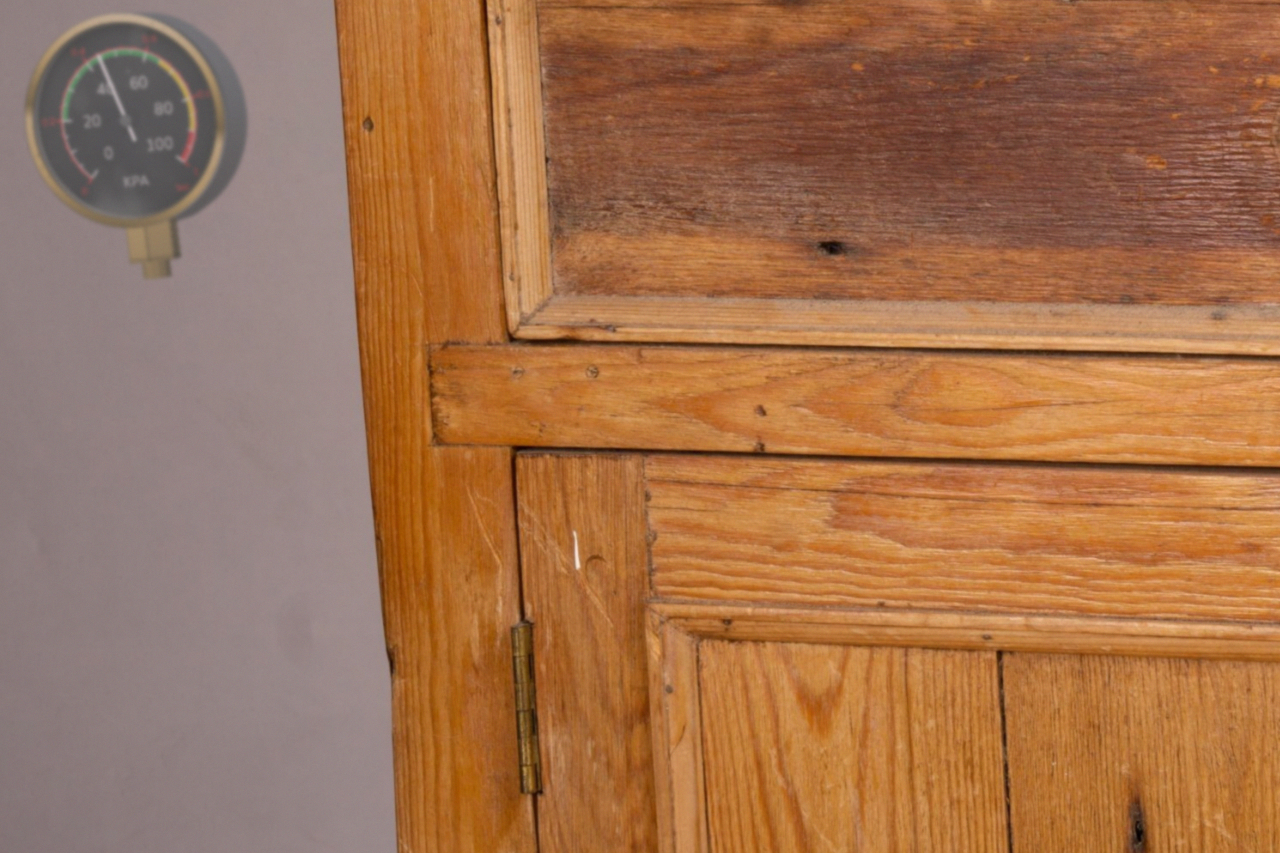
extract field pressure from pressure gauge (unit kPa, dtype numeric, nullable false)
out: 45 kPa
